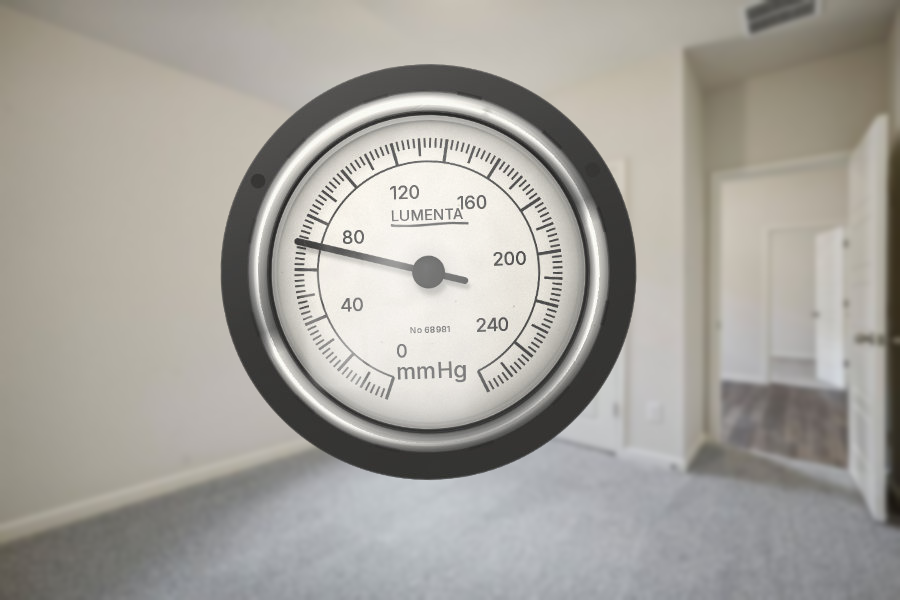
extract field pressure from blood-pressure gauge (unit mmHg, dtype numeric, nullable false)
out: 70 mmHg
